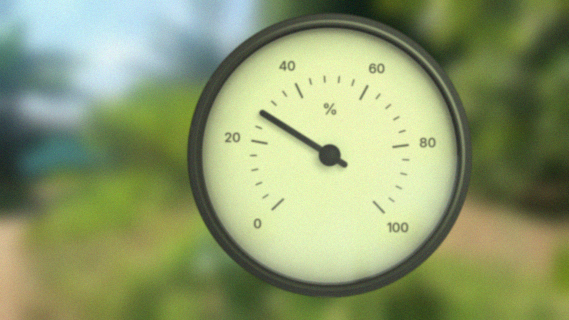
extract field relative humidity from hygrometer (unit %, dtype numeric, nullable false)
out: 28 %
